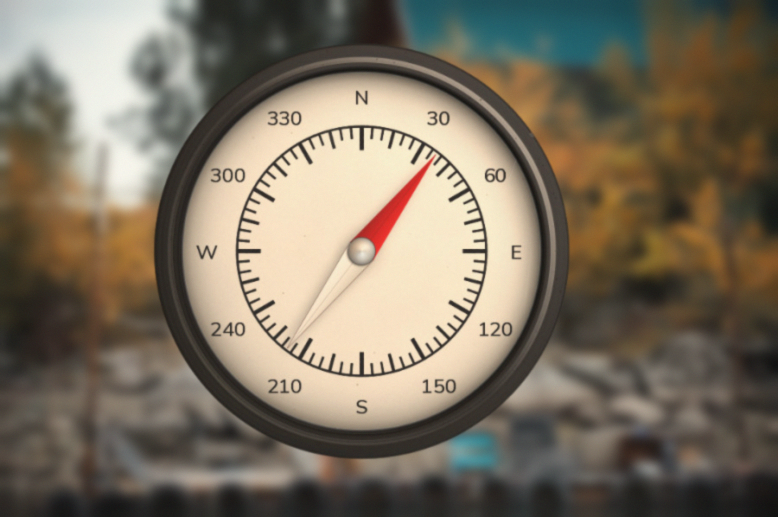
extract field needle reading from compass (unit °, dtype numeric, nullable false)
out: 37.5 °
